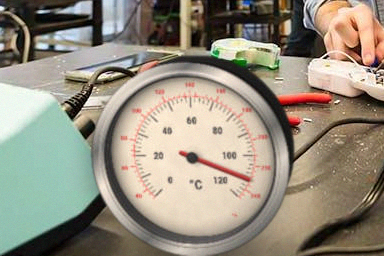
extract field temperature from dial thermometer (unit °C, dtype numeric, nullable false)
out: 110 °C
